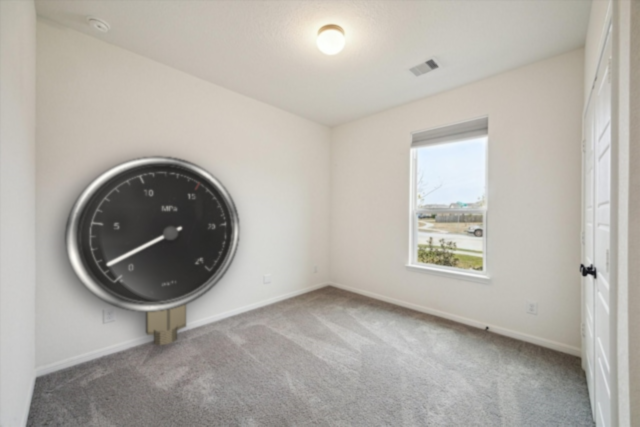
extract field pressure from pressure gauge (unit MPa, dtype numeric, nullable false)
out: 1.5 MPa
